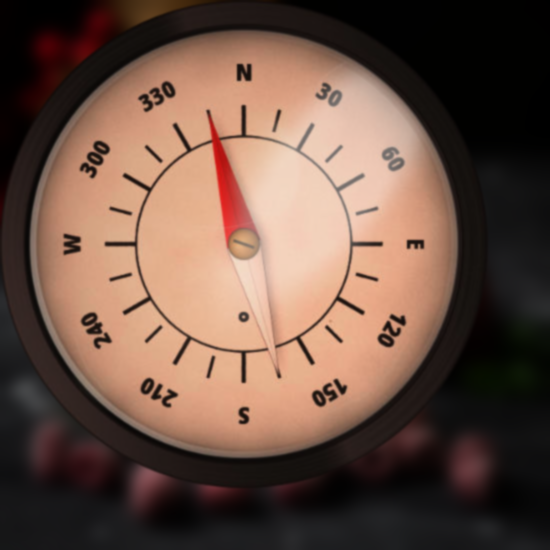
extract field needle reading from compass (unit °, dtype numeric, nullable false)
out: 345 °
